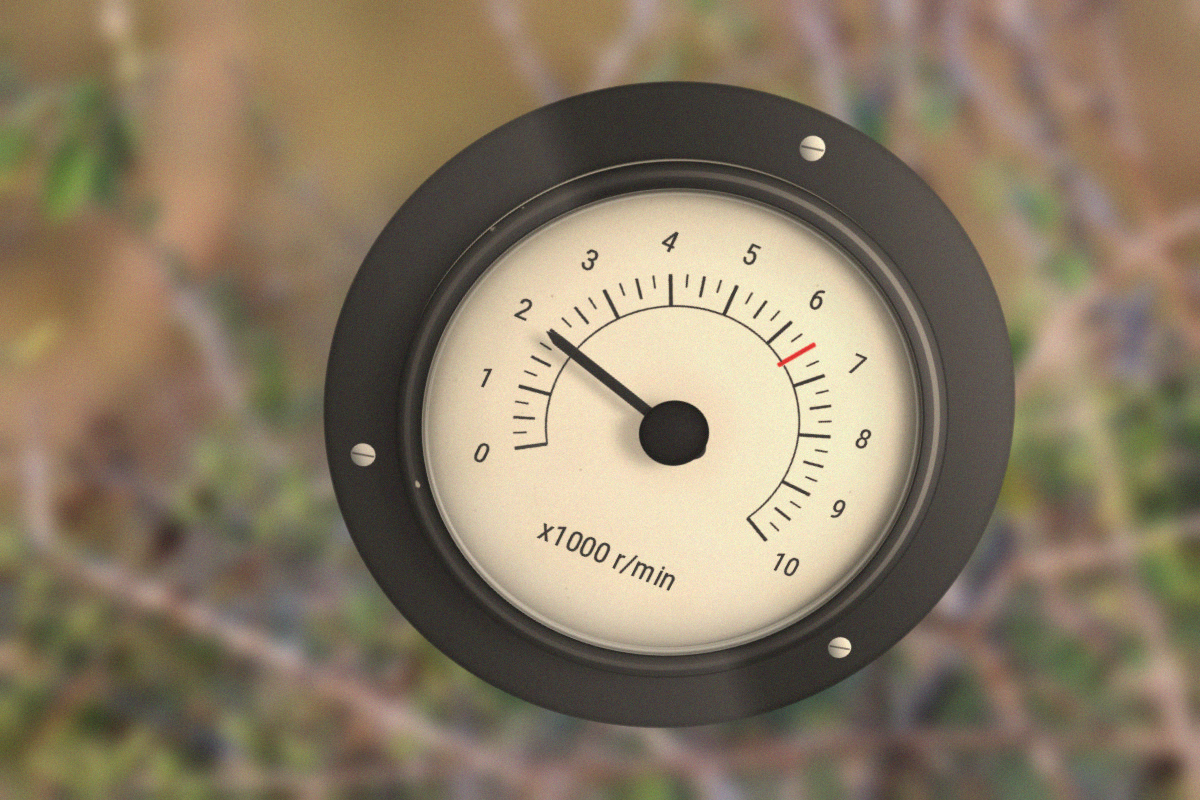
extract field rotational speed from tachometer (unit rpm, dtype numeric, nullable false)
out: 2000 rpm
